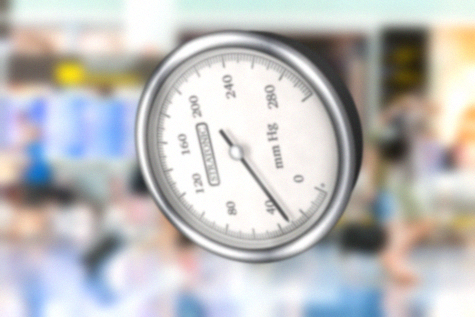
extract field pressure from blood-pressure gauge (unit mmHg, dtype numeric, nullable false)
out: 30 mmHg
